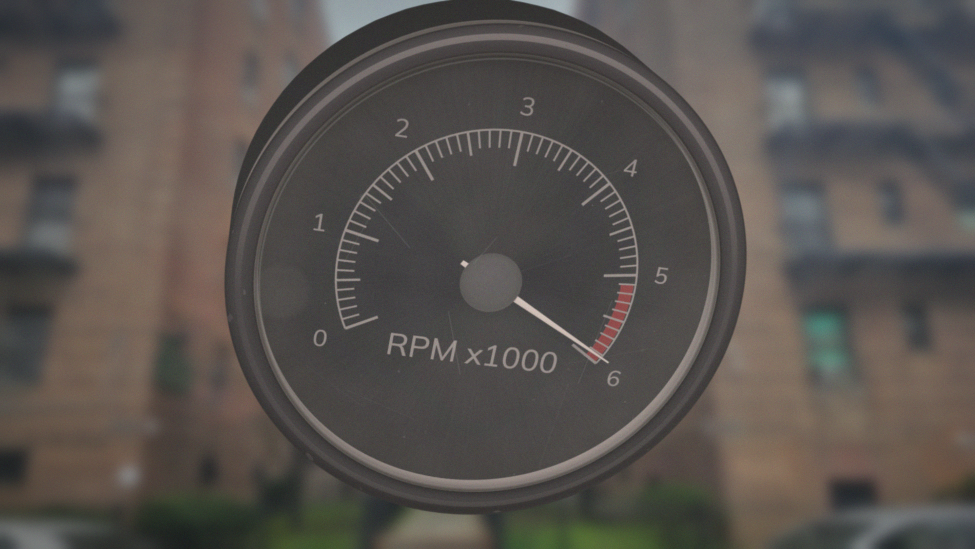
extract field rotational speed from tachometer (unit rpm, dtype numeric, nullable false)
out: 5900 rpm
